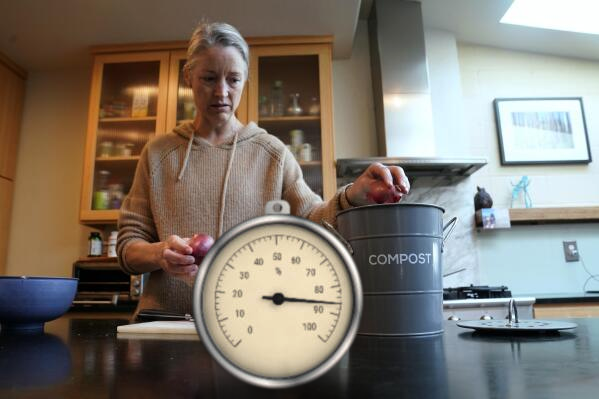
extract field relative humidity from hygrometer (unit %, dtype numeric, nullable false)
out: 86 %
